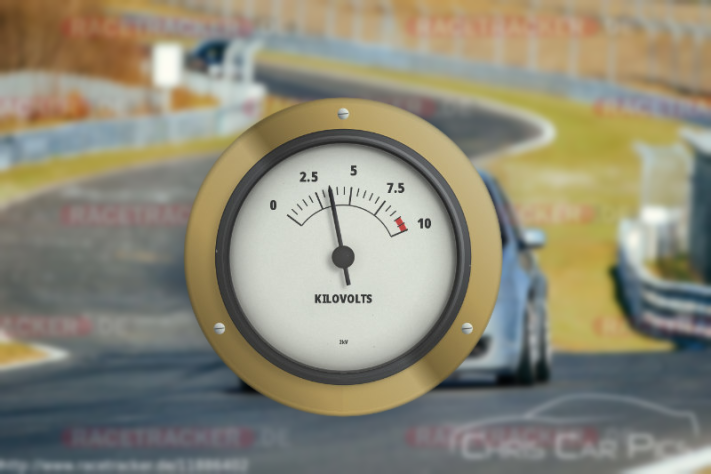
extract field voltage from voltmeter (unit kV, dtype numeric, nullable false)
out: 3.5 kV
